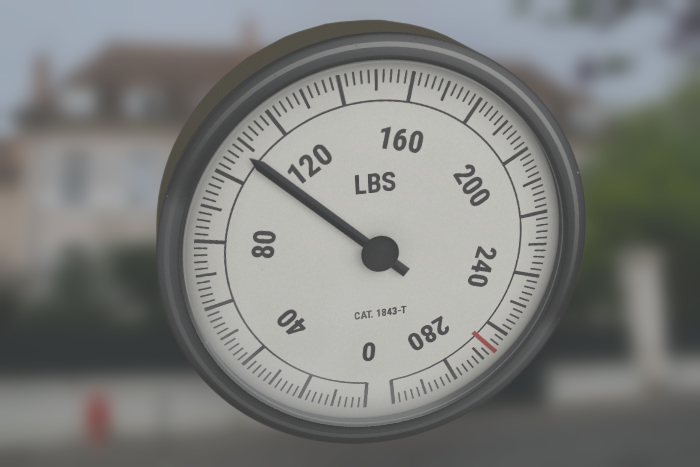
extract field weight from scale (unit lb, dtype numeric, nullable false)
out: 108 lb
